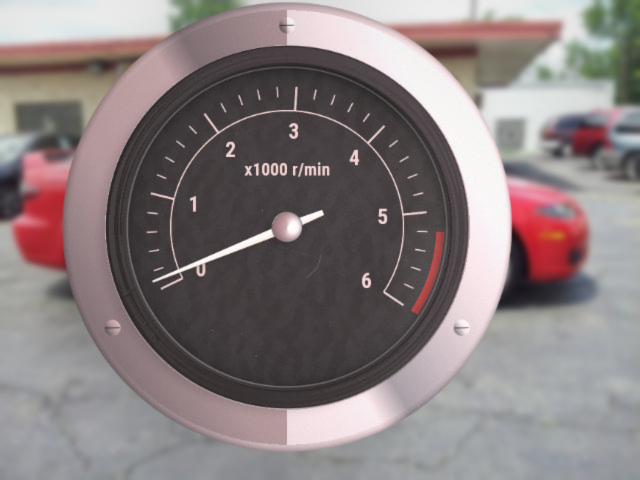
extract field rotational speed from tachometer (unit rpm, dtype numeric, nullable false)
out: 100 rpm
